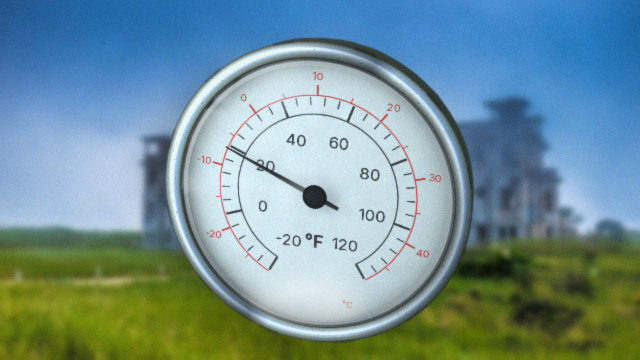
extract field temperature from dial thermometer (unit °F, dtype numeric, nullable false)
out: 20 °F
